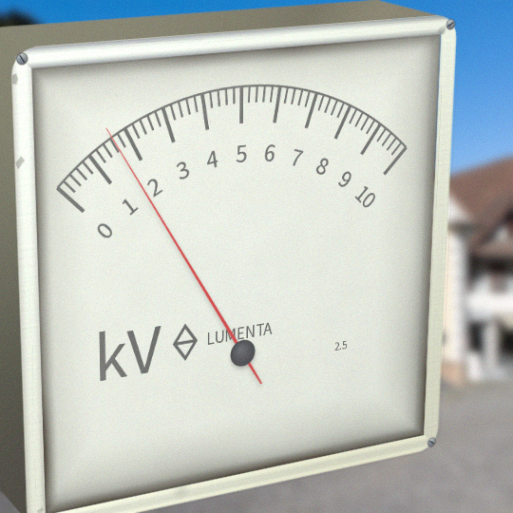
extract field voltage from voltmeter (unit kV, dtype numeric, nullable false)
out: 1.6 kV
